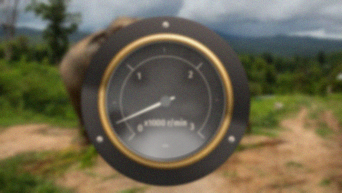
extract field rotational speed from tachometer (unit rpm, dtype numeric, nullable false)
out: 250 rpm
